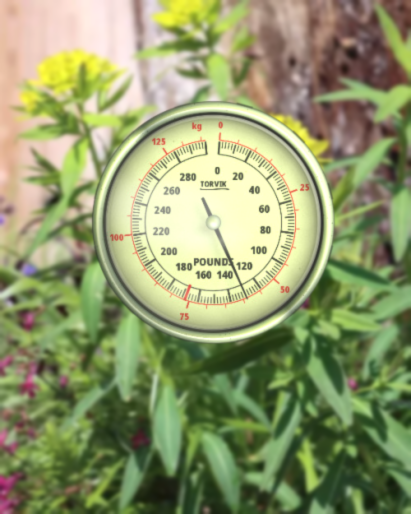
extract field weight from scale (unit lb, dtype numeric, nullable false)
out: 130 lb
